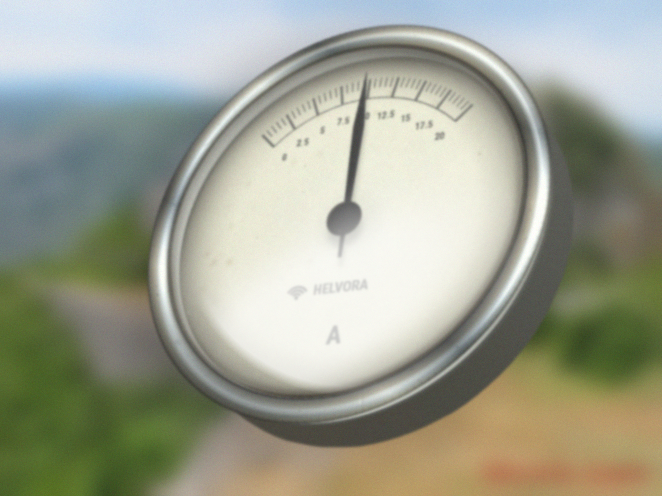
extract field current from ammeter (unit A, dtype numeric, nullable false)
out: 10 A
